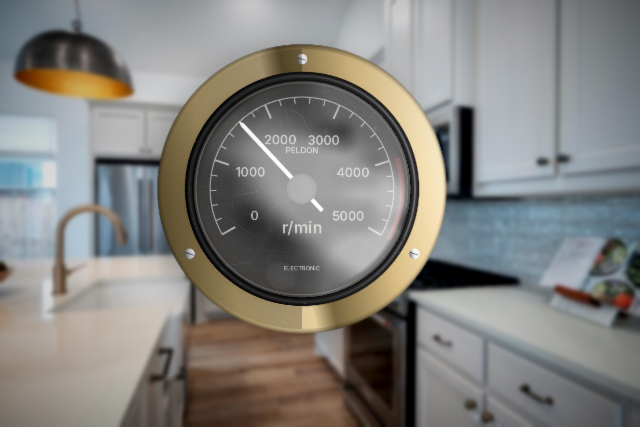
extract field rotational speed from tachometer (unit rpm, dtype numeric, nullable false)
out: 1600 rpm
